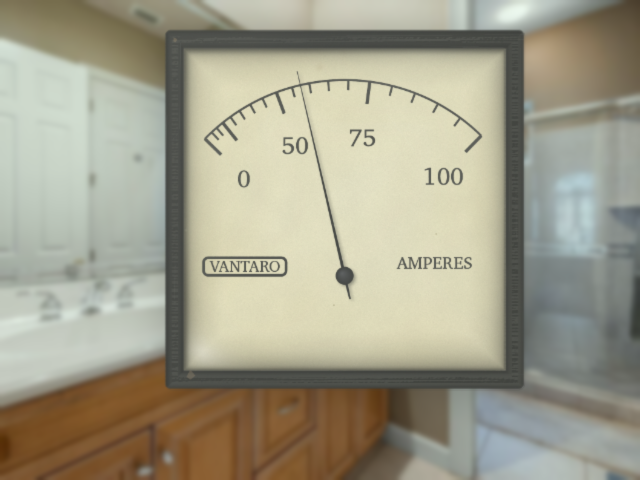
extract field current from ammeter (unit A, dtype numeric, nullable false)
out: 57.5 A
